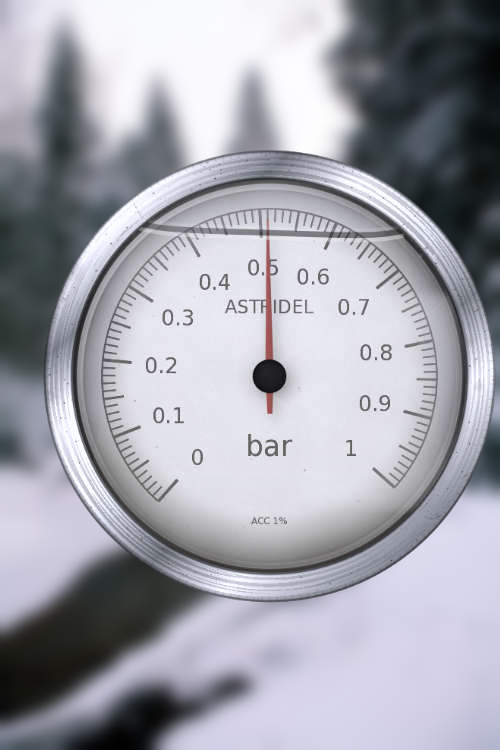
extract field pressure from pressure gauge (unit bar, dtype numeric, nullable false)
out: 0.51 bar
